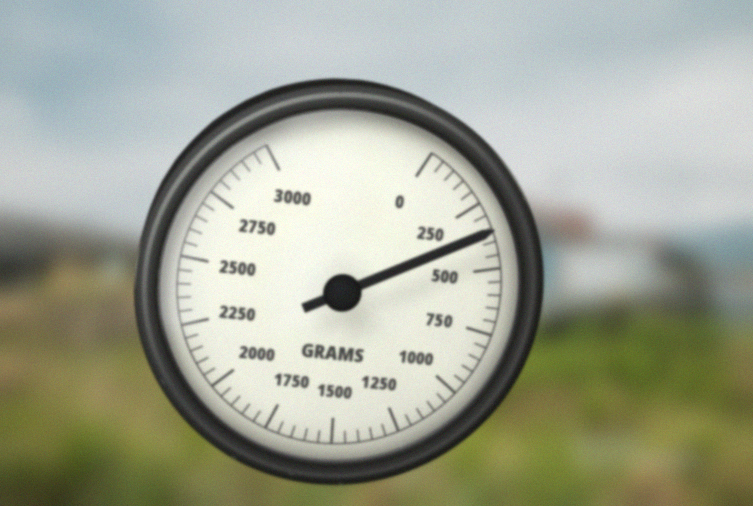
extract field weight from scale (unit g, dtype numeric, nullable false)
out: 350 g
